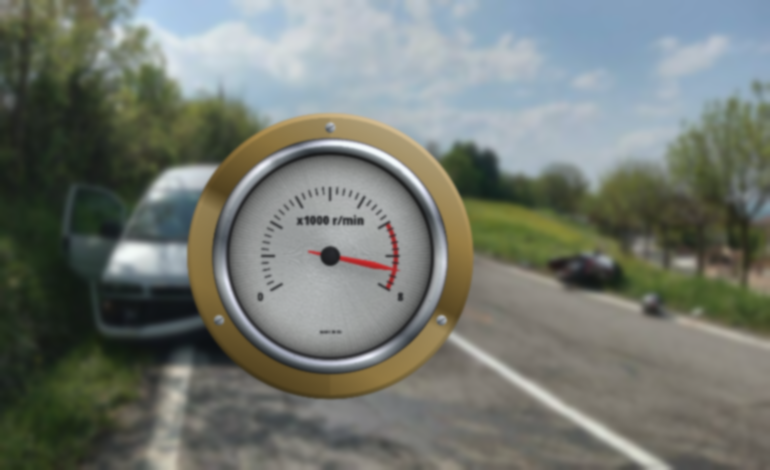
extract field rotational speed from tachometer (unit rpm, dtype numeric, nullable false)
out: 7400 rpm
